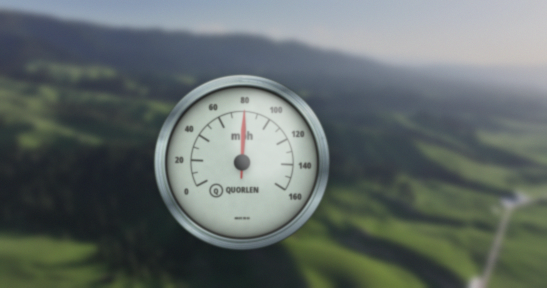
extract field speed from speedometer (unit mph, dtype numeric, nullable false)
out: 80 mph
